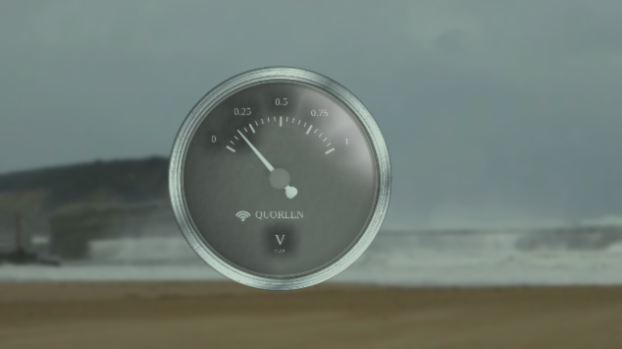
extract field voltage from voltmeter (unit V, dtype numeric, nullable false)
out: 0.15 V
